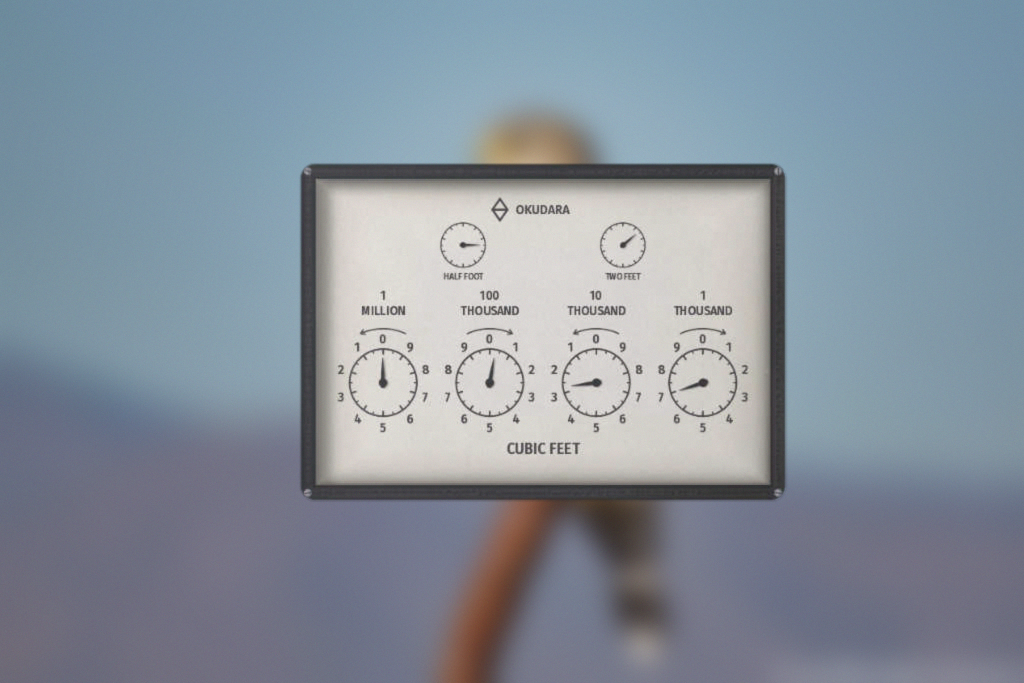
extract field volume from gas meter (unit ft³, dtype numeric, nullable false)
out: 2700 ft³
